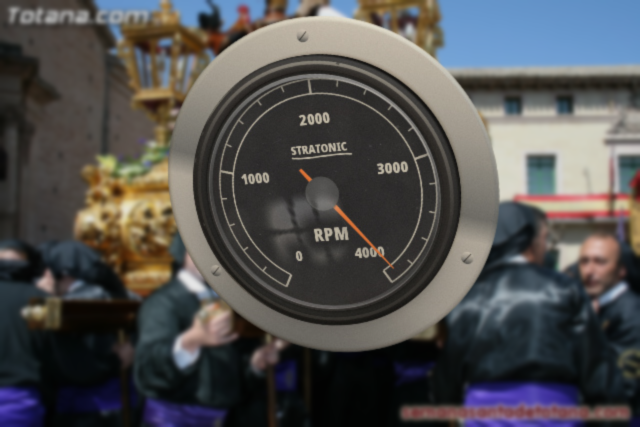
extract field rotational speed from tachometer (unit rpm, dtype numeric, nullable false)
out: 3900 rpm
